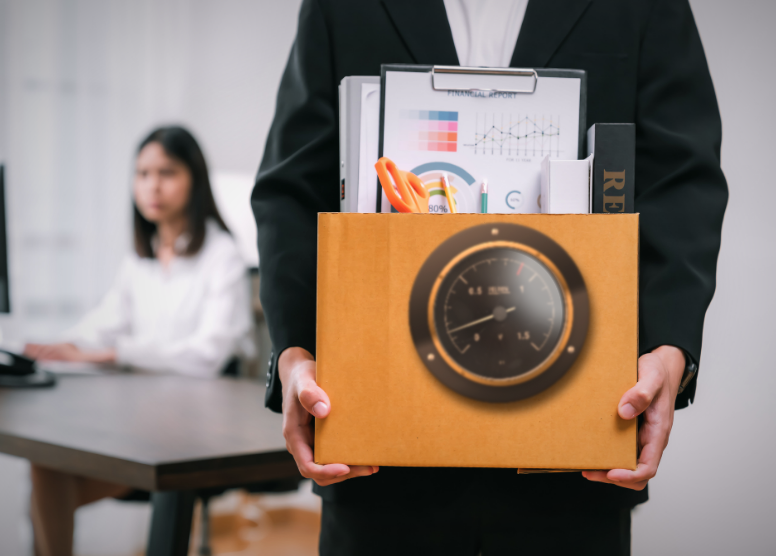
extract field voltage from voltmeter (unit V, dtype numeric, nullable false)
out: 0.15 V
